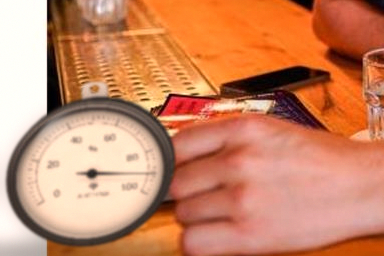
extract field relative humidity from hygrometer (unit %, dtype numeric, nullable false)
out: 90 %
